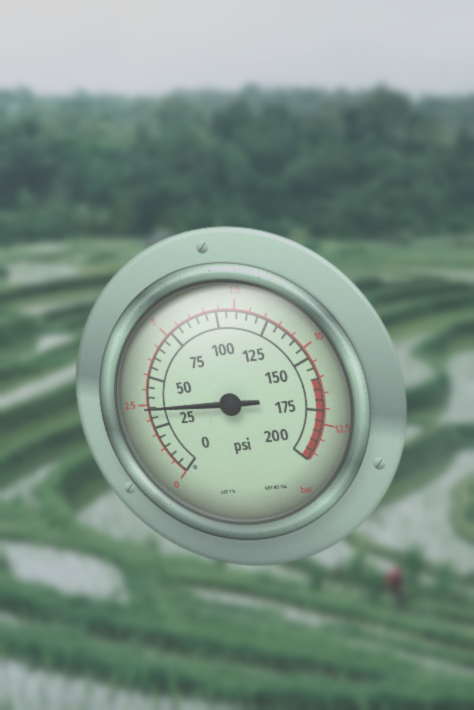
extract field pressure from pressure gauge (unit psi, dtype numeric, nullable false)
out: 35 psi
